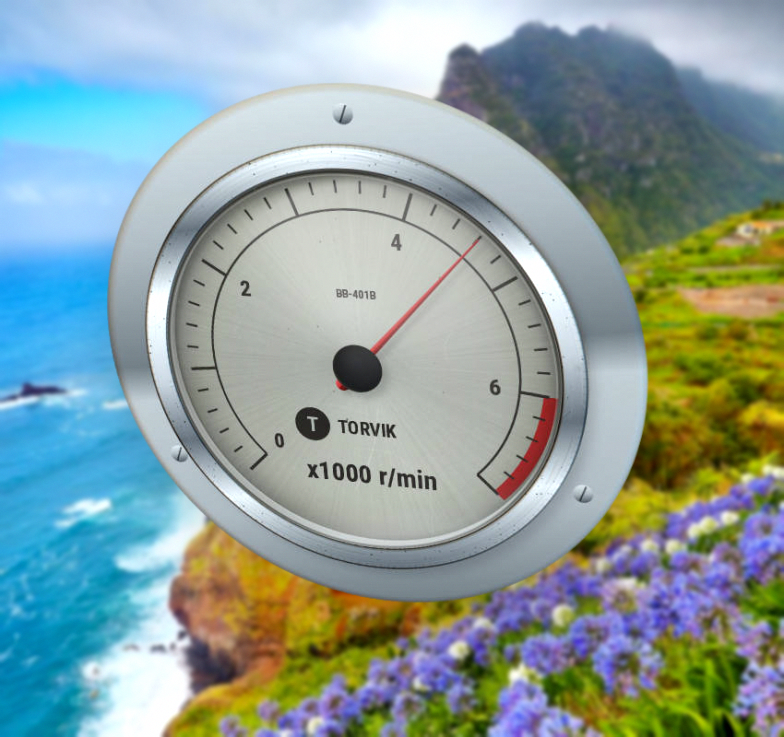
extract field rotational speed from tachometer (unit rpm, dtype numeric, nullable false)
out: 4600 rpm
